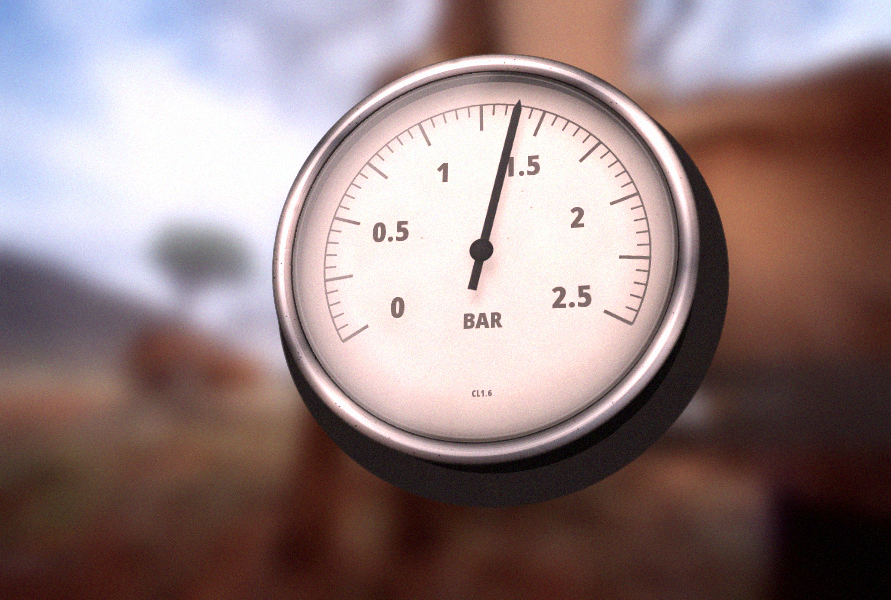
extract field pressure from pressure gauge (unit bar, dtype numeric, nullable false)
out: 1.4 bar
